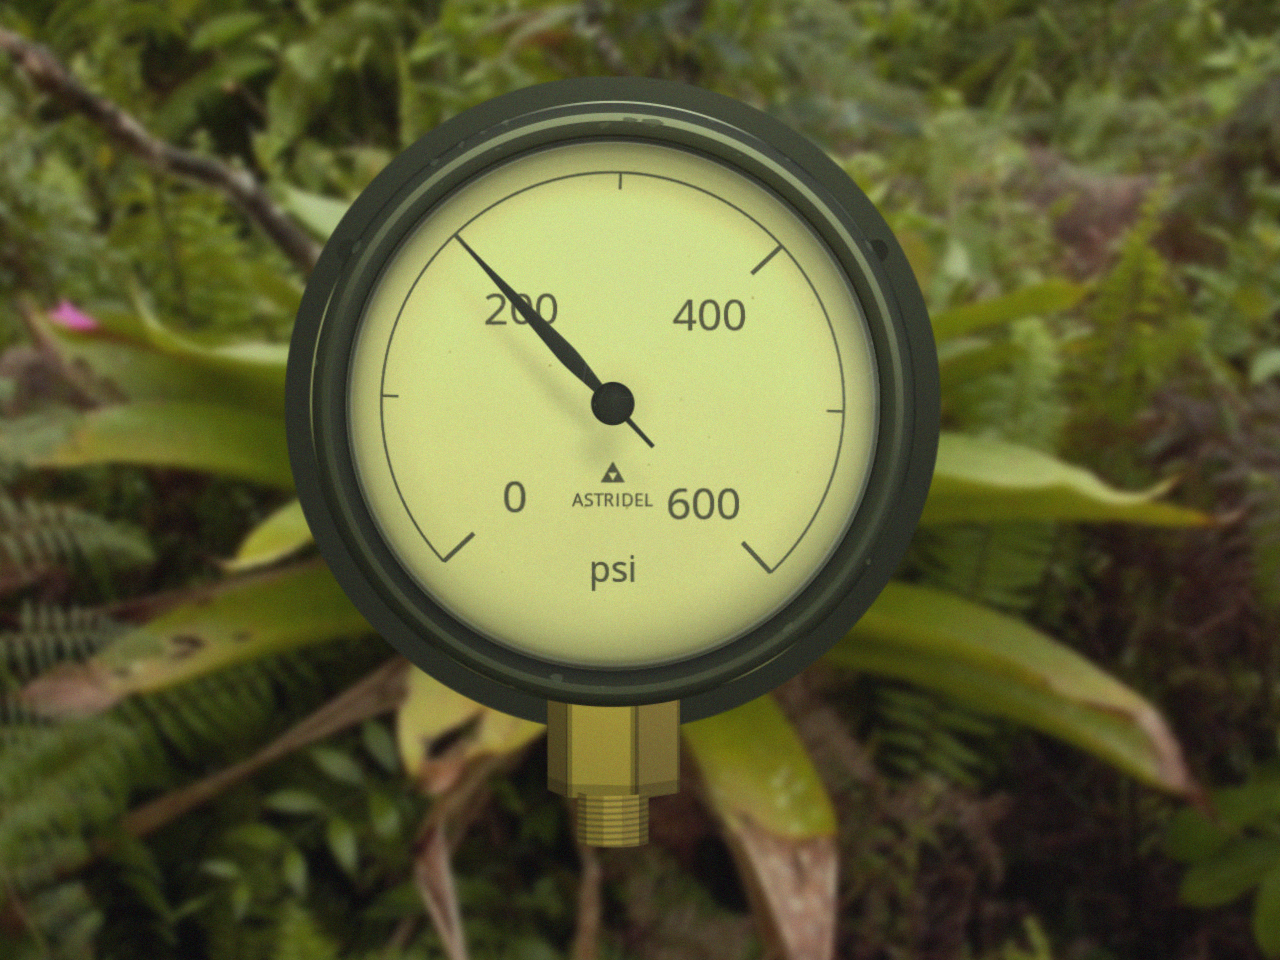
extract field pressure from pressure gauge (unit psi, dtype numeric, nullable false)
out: 200 psi
